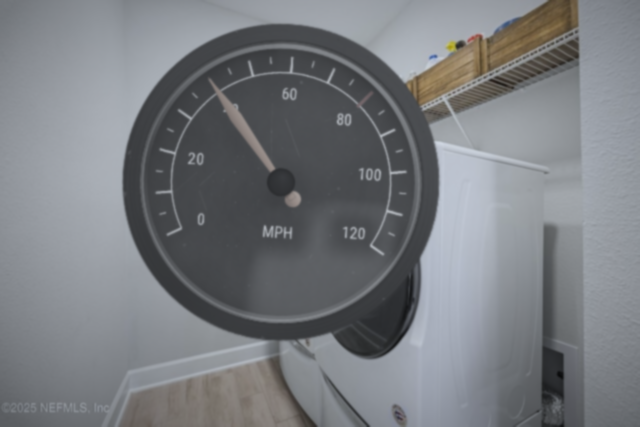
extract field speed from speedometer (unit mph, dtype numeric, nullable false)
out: 40 mph
